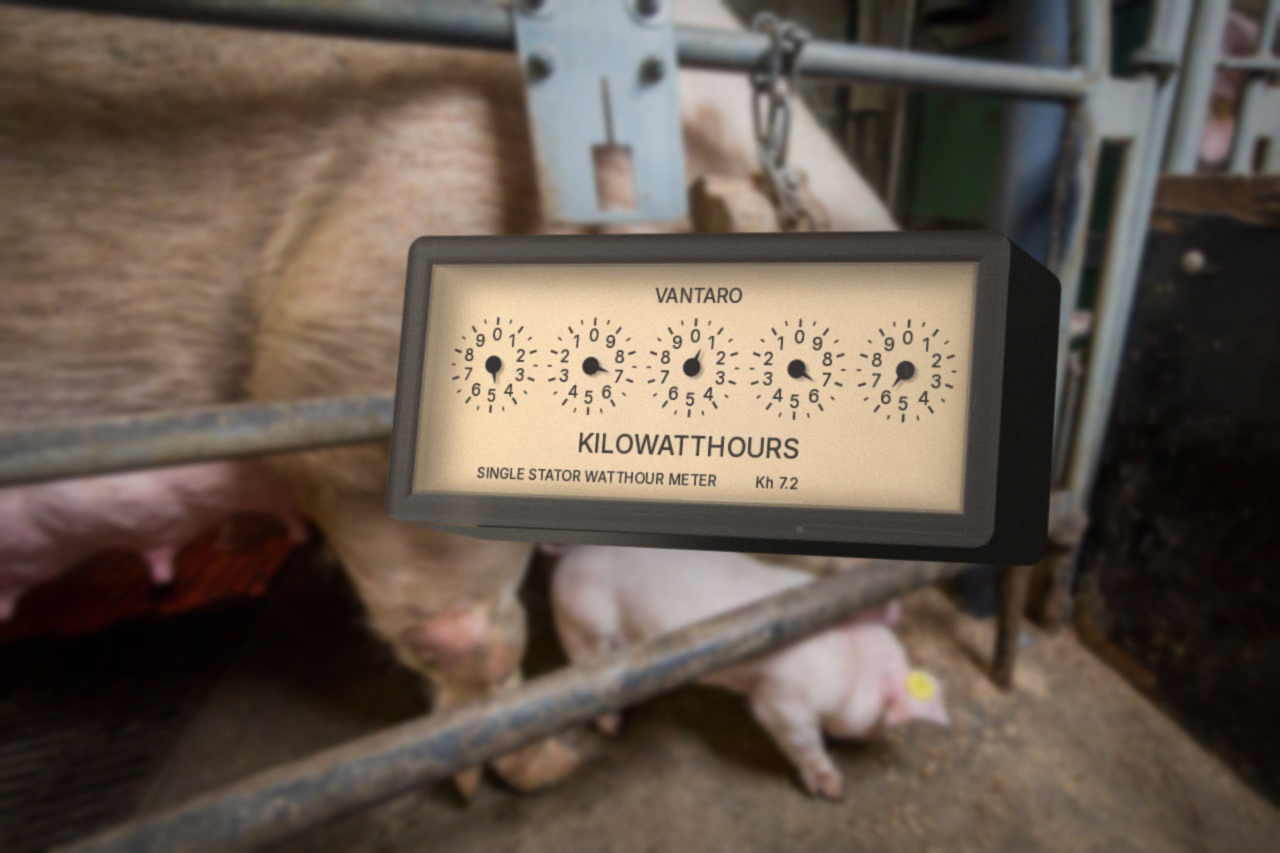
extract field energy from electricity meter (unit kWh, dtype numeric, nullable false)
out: 47066 kWh
